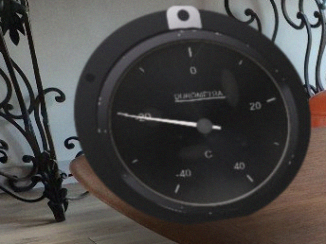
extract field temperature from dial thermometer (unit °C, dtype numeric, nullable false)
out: -20 °C
